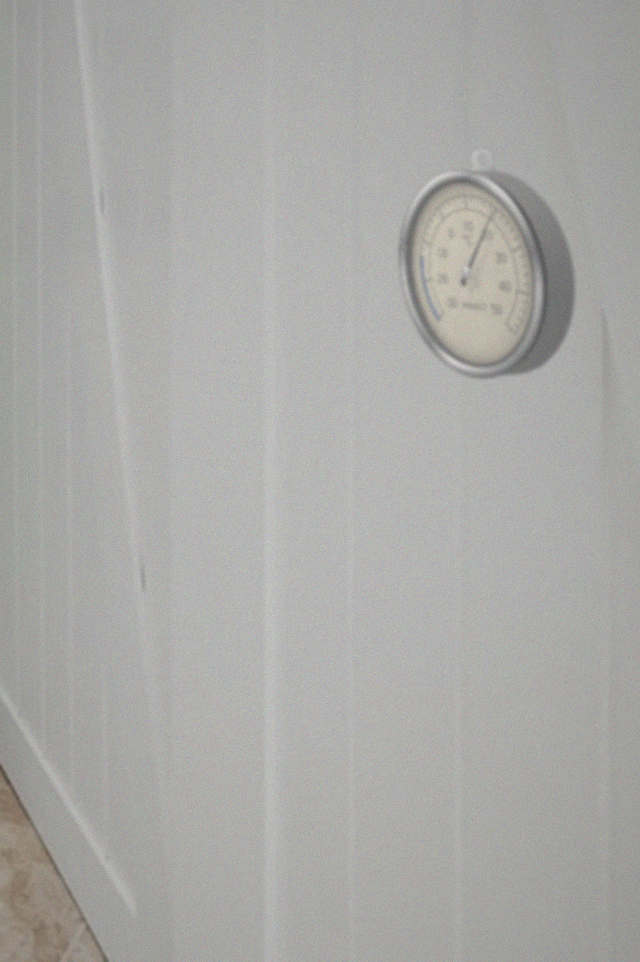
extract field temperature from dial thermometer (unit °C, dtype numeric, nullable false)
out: 20 °C
